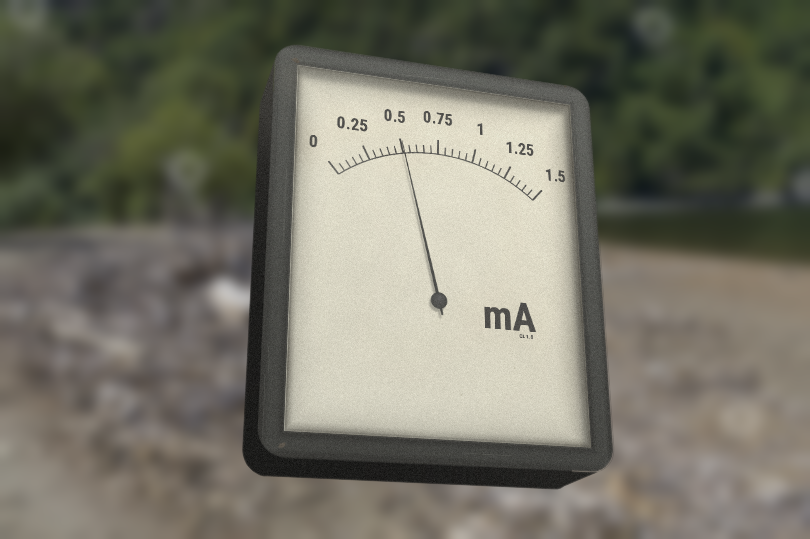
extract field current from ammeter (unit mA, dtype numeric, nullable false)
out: 0.5 mA
